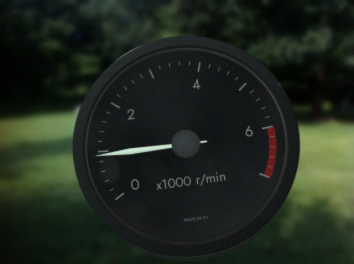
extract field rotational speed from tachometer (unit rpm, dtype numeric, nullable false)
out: 900 rpm
